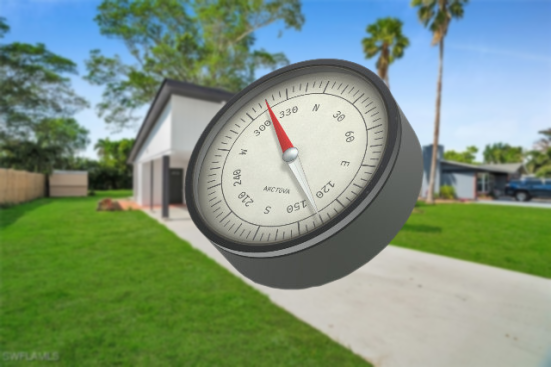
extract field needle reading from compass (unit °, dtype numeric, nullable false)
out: 315 °
